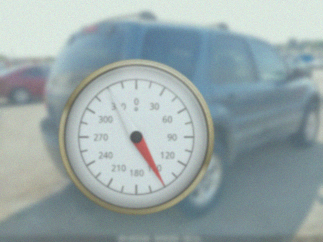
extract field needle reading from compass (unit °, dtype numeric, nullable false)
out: 150 °
